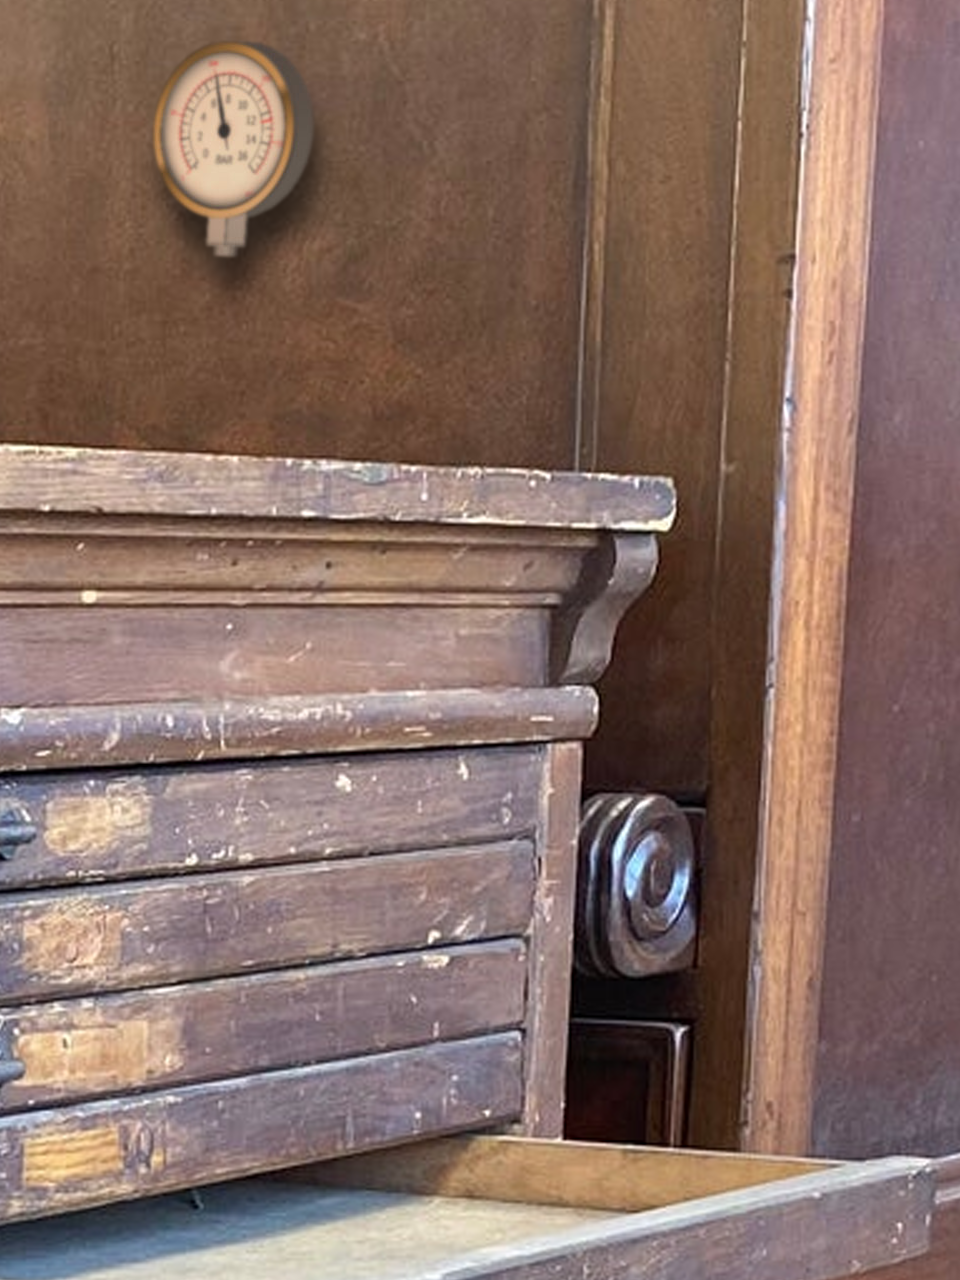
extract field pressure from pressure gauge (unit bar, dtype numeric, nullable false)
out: 7 bar
